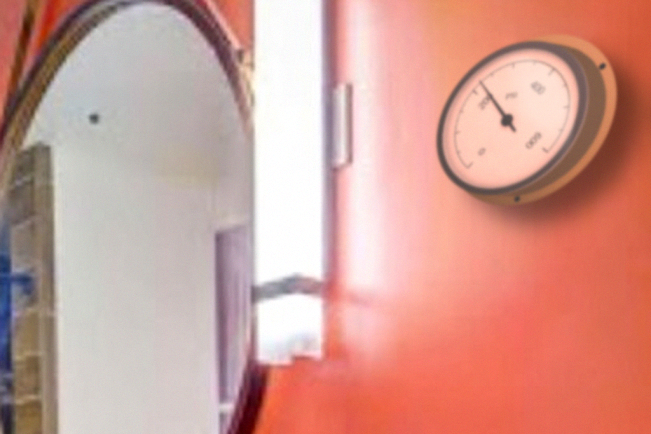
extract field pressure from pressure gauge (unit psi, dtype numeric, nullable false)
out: 225 psi
